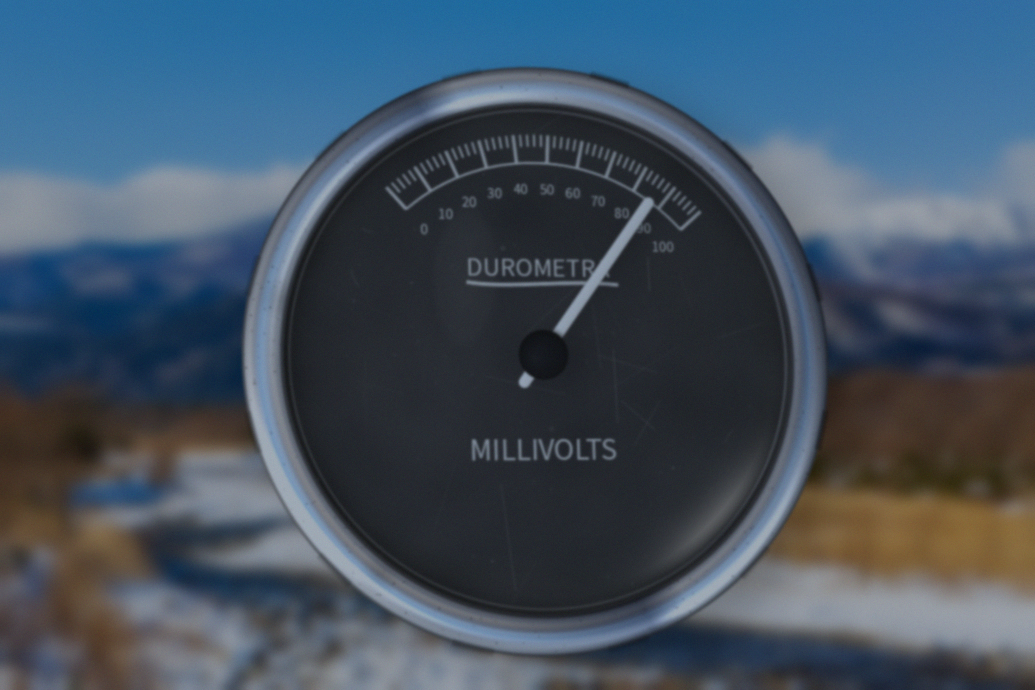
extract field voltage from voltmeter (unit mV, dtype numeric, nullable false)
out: 86 mV
